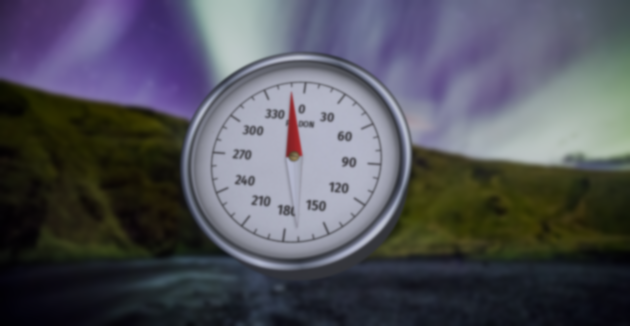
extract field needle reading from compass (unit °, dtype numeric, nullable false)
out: 350 °
